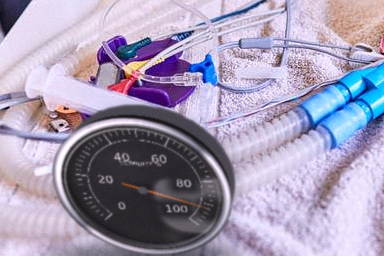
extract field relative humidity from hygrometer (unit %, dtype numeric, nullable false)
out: 90 %
